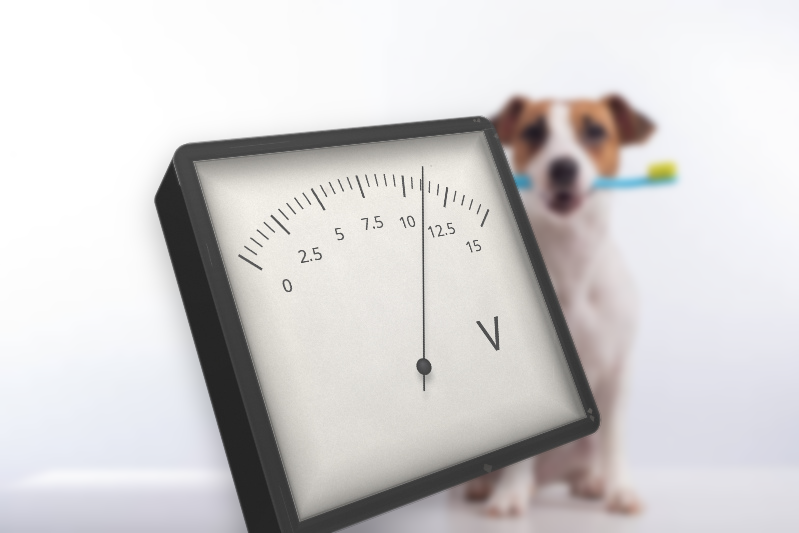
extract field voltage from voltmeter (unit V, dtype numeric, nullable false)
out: 11 V
